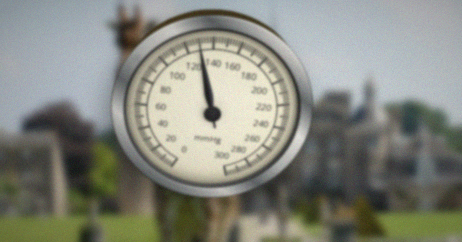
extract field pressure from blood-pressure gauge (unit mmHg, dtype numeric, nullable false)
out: 130 mmHg
